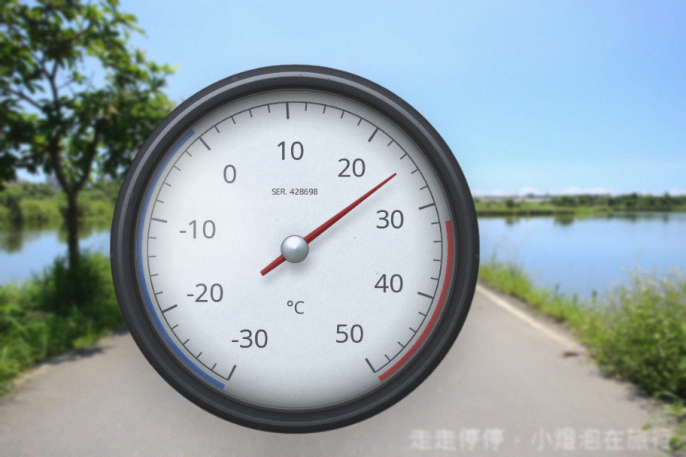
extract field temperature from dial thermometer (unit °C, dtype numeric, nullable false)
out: 25 °C
